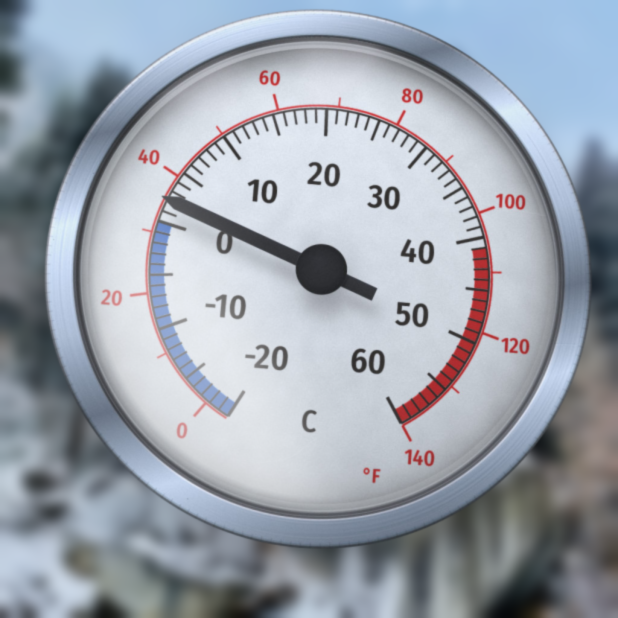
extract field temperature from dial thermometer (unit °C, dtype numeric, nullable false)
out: 2 °C
